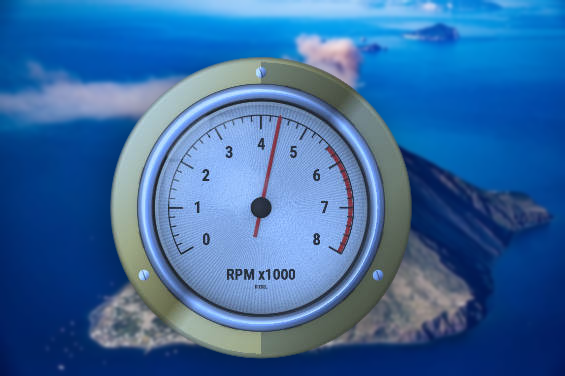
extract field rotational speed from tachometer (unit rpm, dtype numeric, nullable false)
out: 4400 rpm
